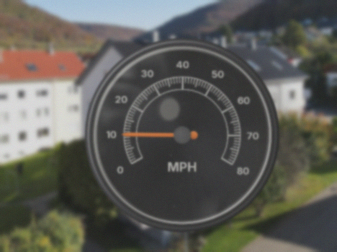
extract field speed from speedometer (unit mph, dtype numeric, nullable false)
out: 10 mph
